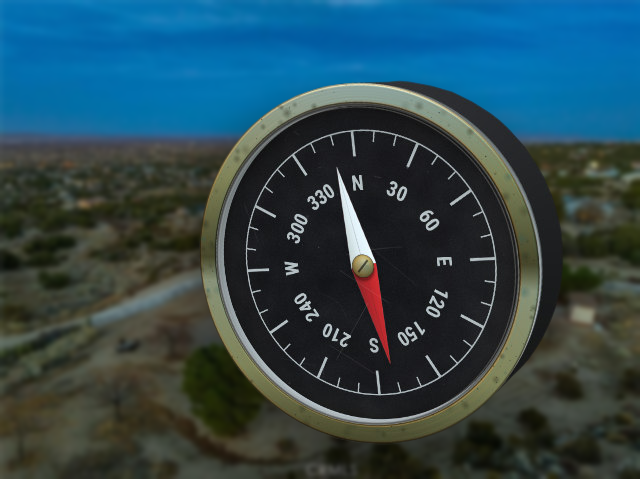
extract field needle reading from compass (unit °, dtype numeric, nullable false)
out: 170 °
